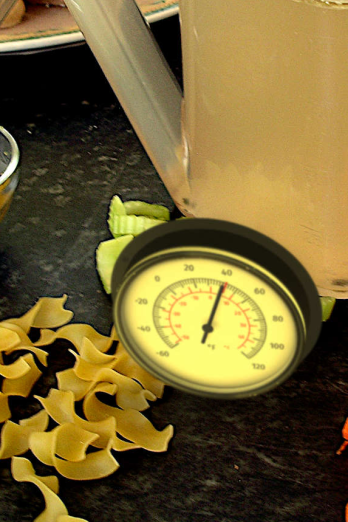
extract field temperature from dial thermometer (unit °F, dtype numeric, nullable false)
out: 40 °F
